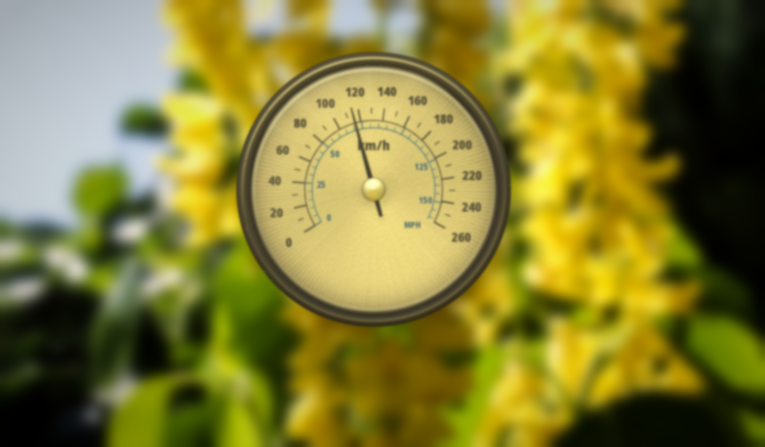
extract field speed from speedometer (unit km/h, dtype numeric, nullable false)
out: 115 km/h
